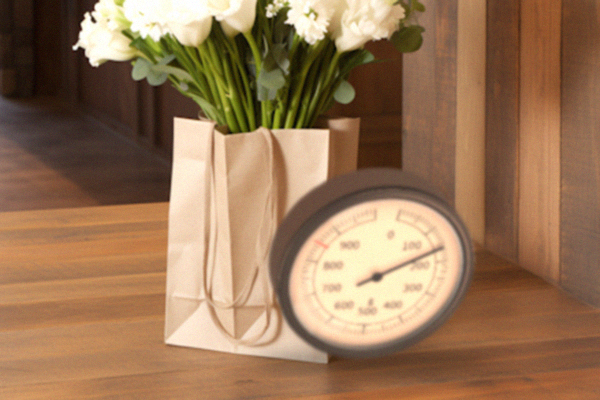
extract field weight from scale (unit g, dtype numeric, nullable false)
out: 150 g
